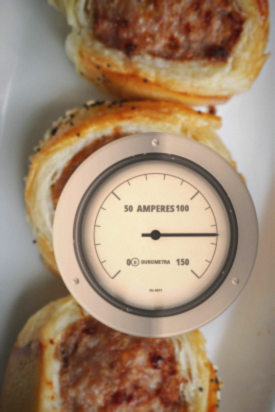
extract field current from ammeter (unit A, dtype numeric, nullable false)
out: 125 A
